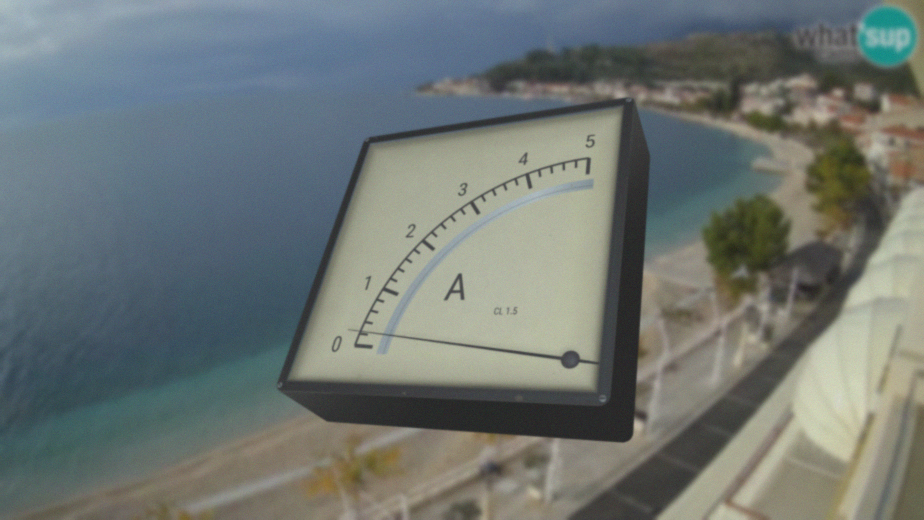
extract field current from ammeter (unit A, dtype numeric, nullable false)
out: 0.2 A
